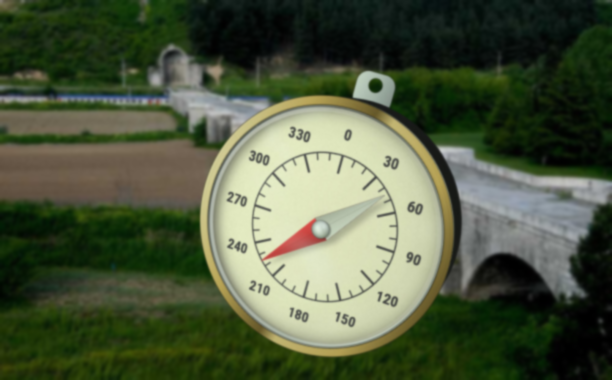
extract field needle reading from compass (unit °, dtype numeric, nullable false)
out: 225 °
